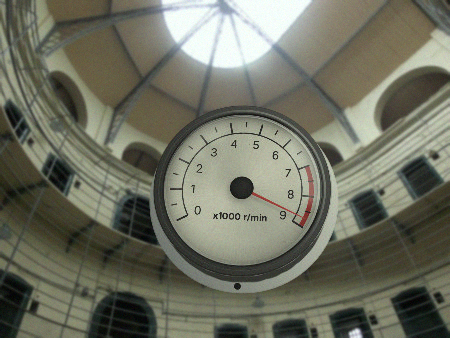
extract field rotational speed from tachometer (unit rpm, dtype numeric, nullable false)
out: 8750 rpm
